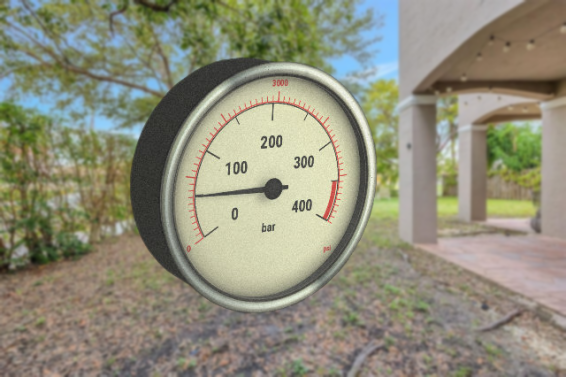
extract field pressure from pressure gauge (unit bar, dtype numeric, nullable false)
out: 50 bar
